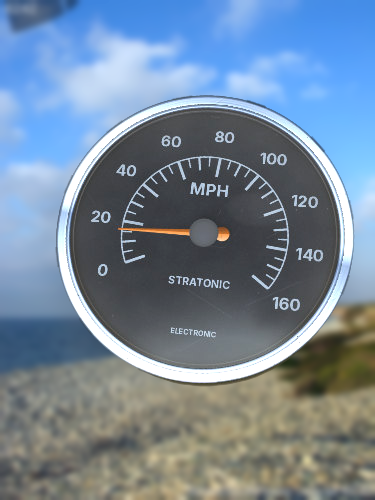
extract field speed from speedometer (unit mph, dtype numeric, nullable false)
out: 15 mph
